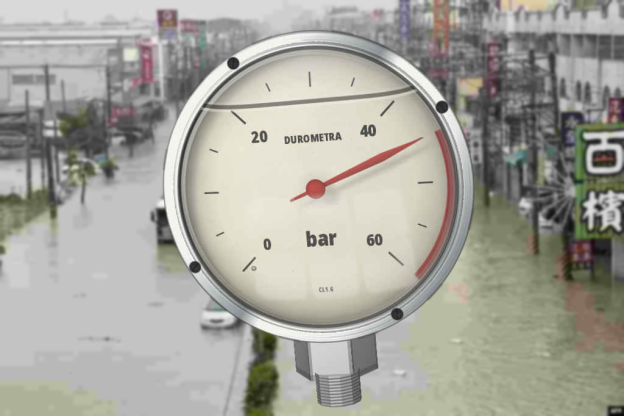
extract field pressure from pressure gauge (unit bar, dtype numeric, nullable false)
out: 45 bar
